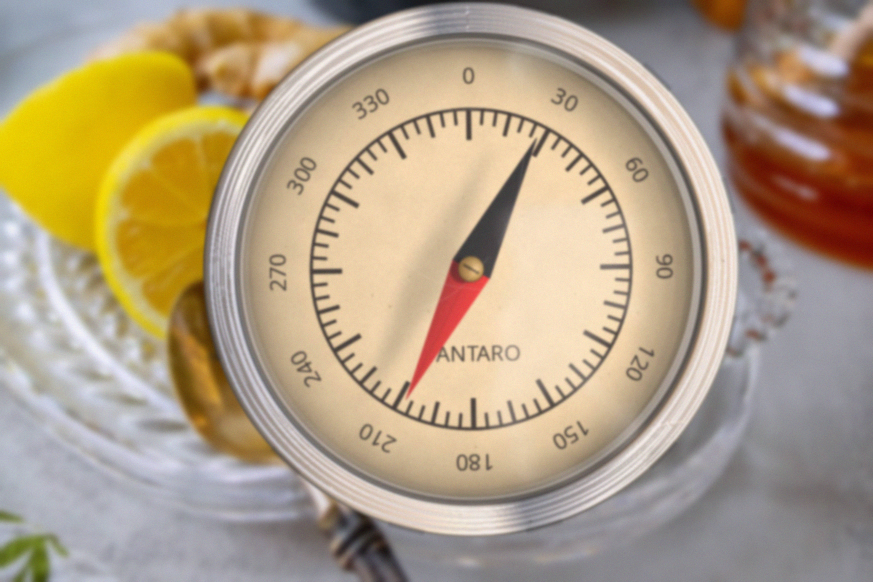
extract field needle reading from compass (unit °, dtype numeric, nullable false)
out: 207.5 °
